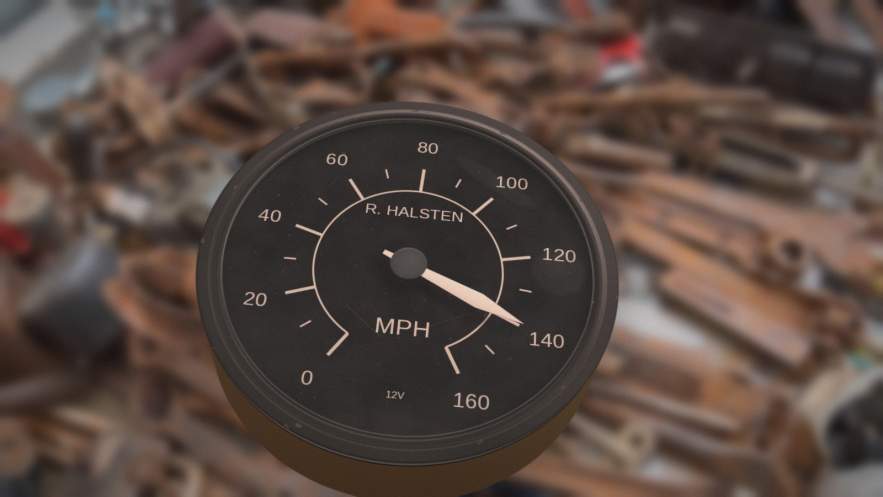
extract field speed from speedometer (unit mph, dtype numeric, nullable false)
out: 140 mph
